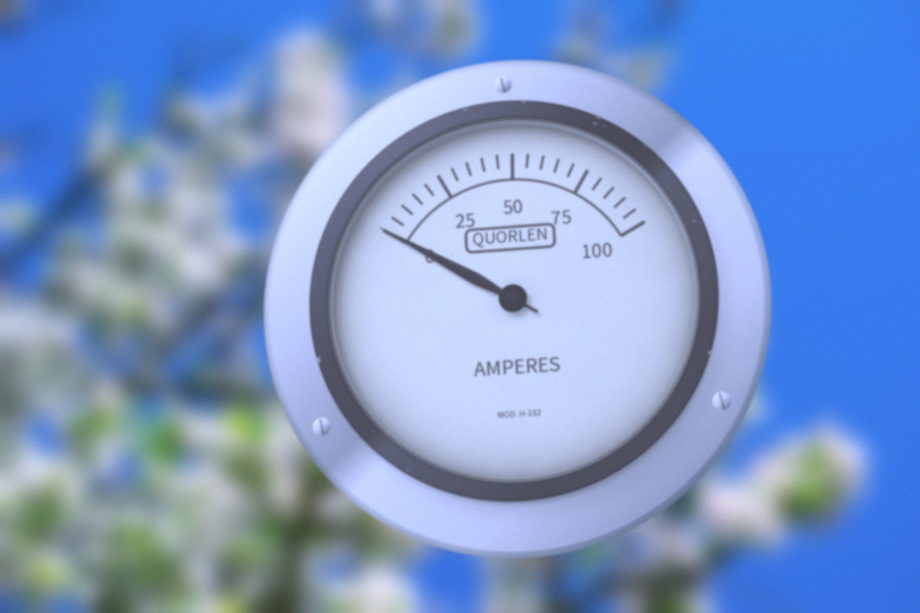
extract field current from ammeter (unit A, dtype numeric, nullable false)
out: 0 A
